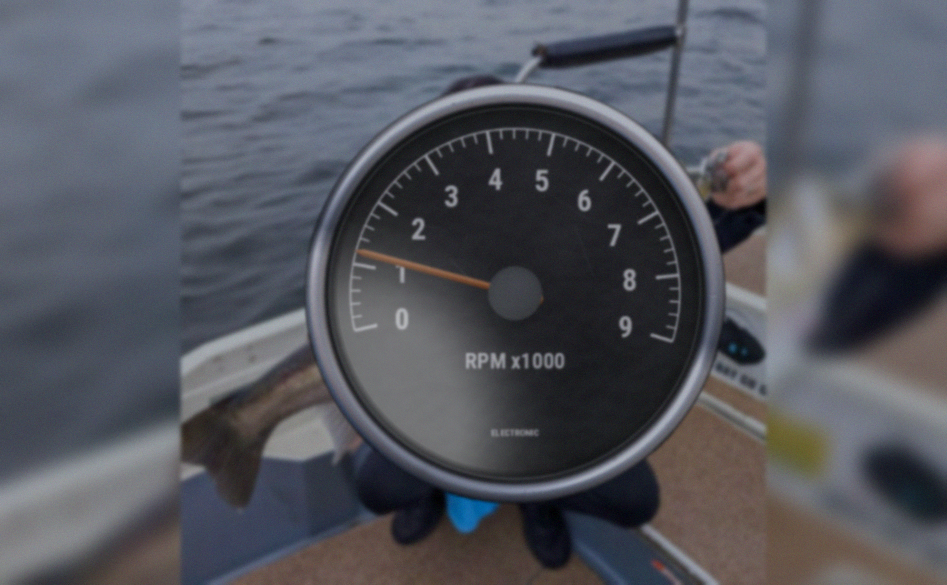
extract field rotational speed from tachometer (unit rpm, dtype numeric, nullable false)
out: 1200 rpm
